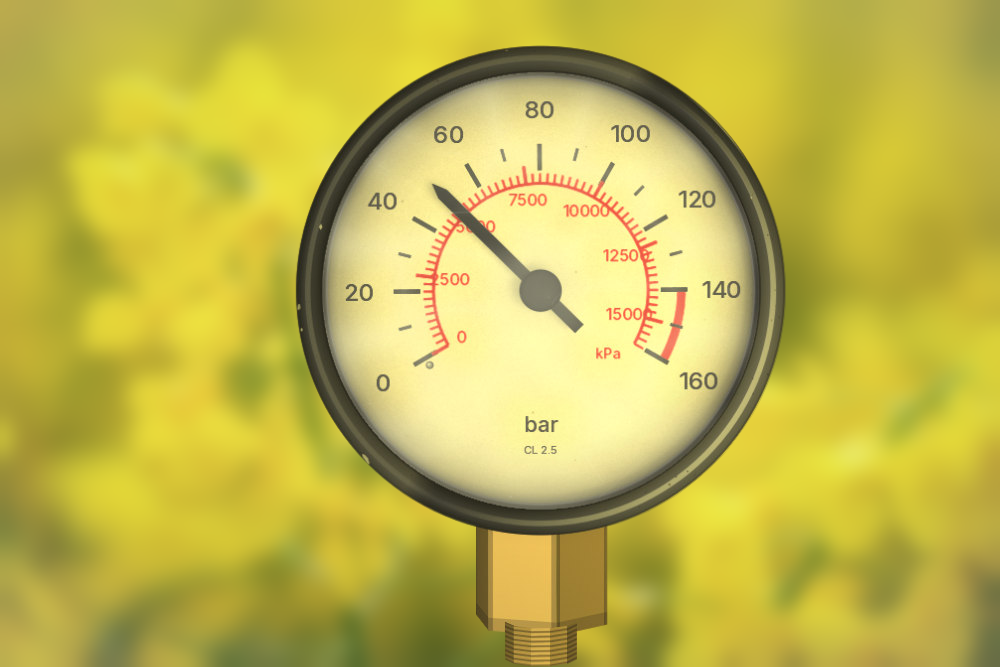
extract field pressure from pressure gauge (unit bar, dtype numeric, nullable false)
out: 50 bar
